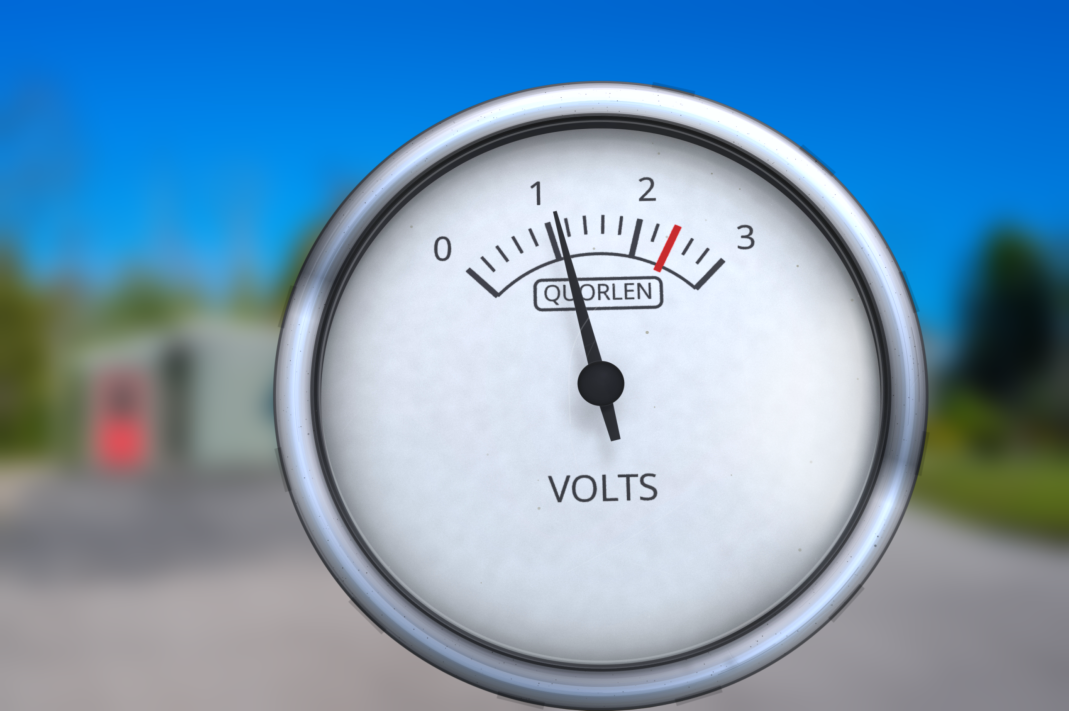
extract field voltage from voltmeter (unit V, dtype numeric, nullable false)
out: 1.1 V
